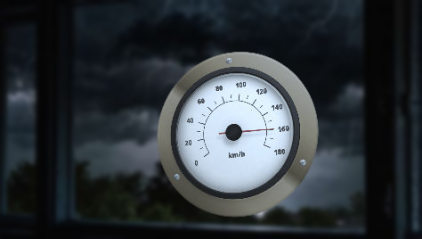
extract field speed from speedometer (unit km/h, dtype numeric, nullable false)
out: 160 km/h
